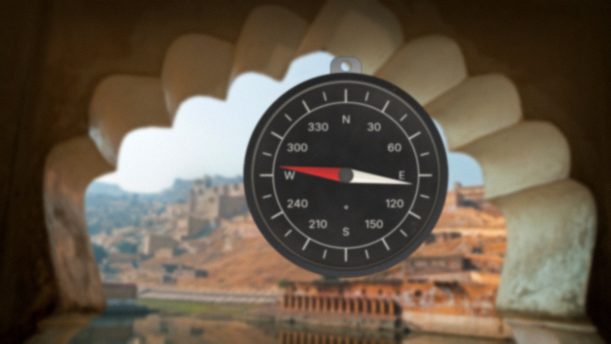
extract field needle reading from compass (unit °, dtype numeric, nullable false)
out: 277.5 °
